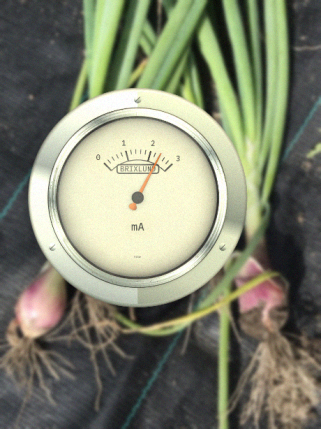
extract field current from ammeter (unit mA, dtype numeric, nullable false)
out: 2.4 mA
